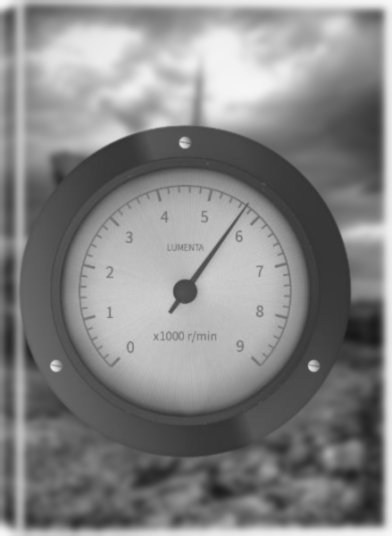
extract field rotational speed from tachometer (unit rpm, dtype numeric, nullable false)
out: 5700 rpm
